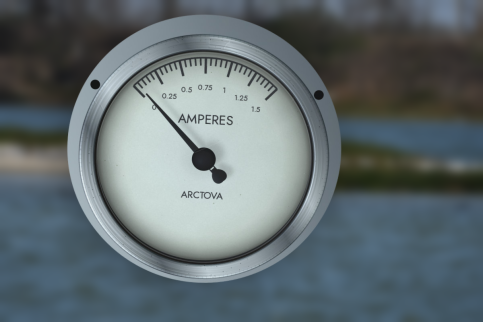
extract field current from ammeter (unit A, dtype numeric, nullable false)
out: 0.05 A
